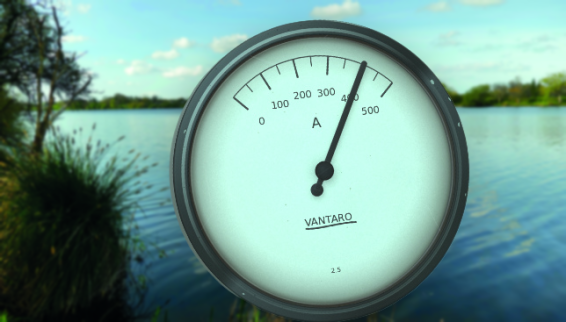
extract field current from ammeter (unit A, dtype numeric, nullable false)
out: 400 A
